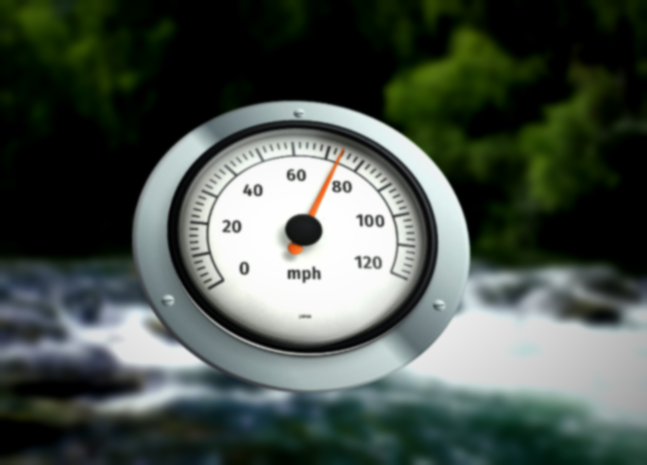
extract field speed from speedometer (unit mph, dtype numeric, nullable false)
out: 74 mph
